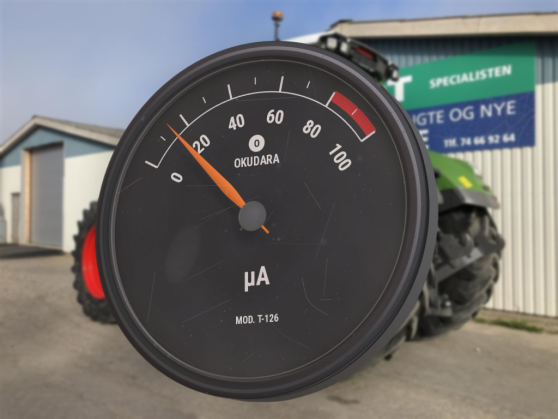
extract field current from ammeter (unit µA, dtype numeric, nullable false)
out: 15 µA
